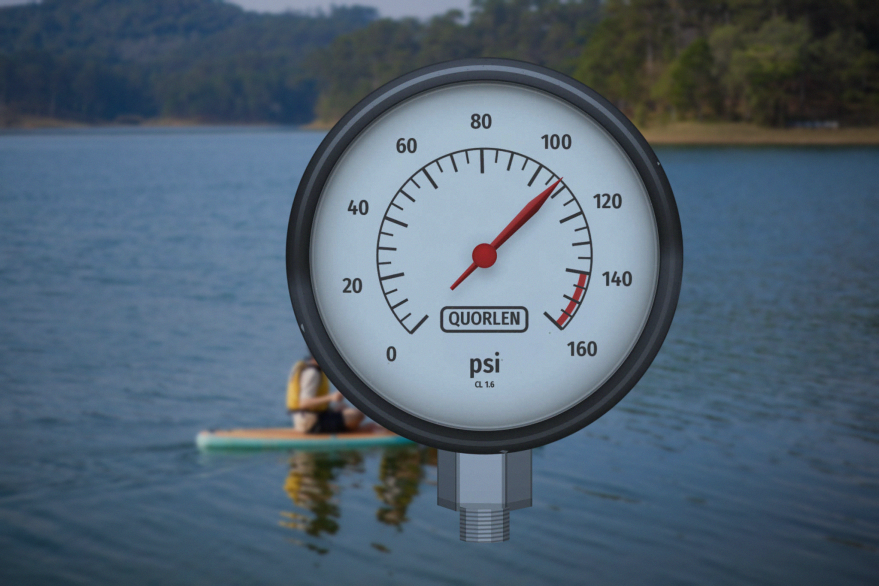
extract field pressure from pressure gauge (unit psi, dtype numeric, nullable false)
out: 107.5 psi
